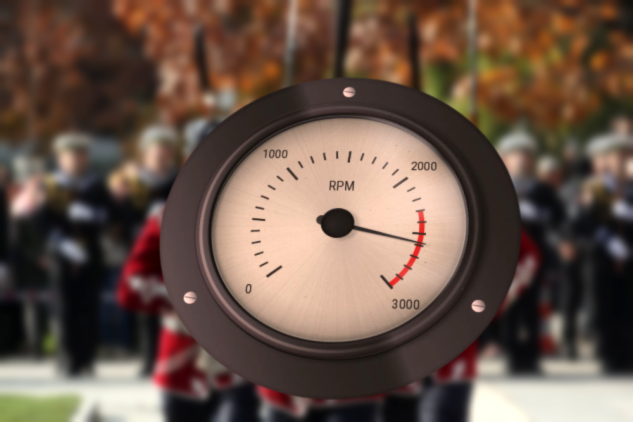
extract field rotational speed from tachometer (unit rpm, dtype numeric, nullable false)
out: 2600 rpm
